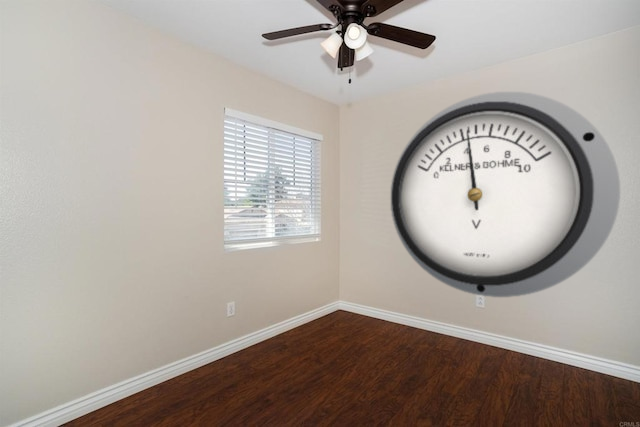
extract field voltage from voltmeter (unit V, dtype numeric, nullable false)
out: 4.5 V
